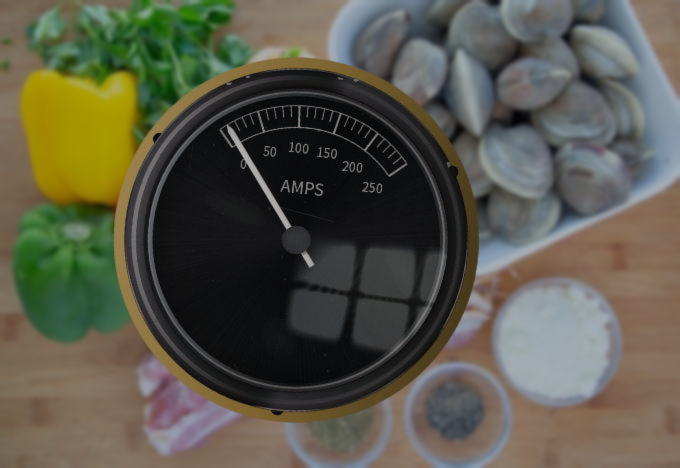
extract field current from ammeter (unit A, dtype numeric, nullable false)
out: 10 A
